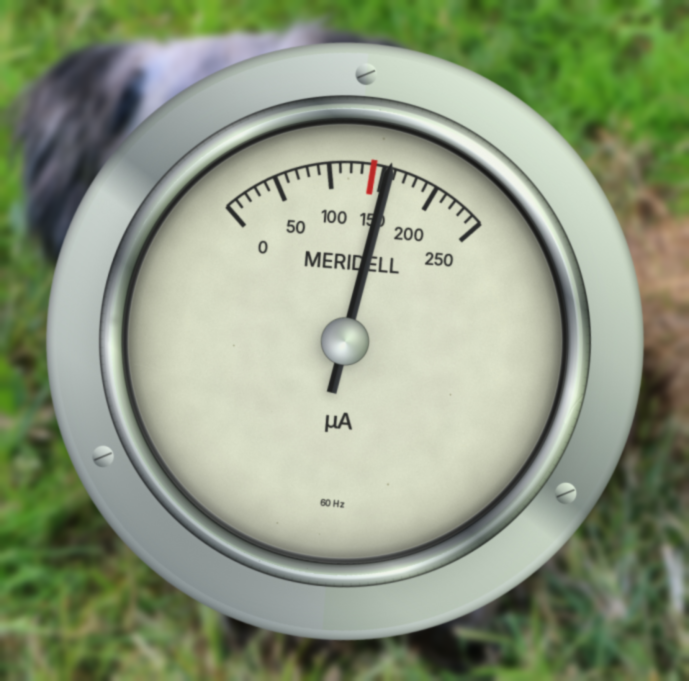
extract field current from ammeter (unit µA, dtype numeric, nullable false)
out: 155 µA
